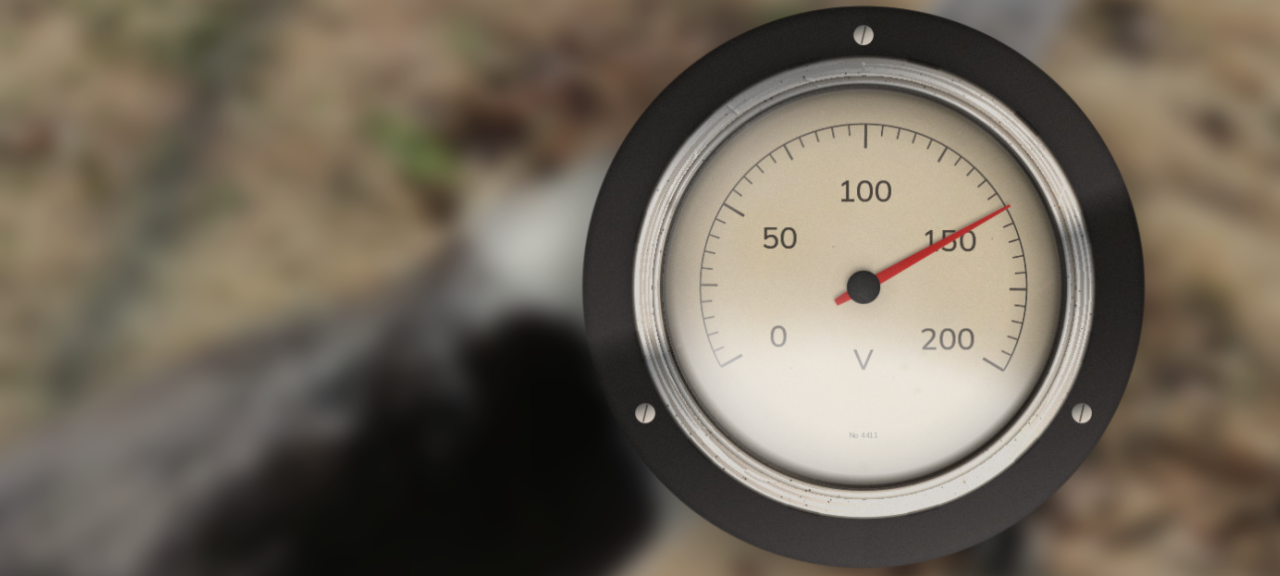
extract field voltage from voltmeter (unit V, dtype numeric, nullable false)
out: 150 V
